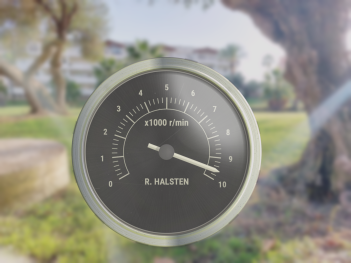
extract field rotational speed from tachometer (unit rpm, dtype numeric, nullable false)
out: 9600 rpm
